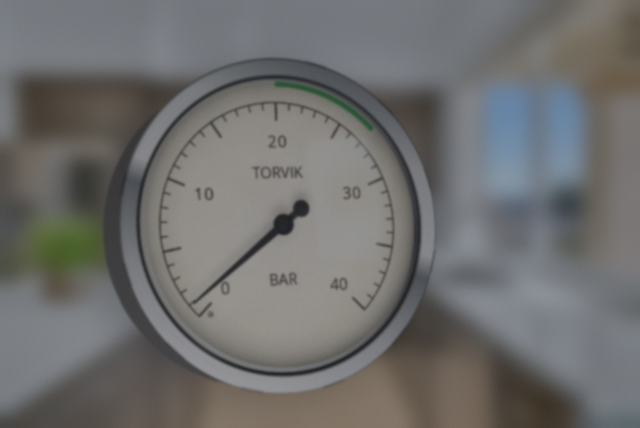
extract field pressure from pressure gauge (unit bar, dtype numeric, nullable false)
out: 1 bar
